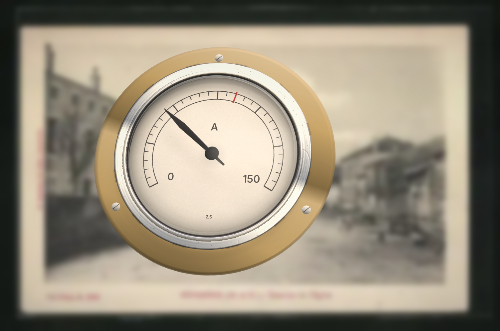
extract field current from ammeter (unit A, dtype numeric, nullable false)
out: 45 A
